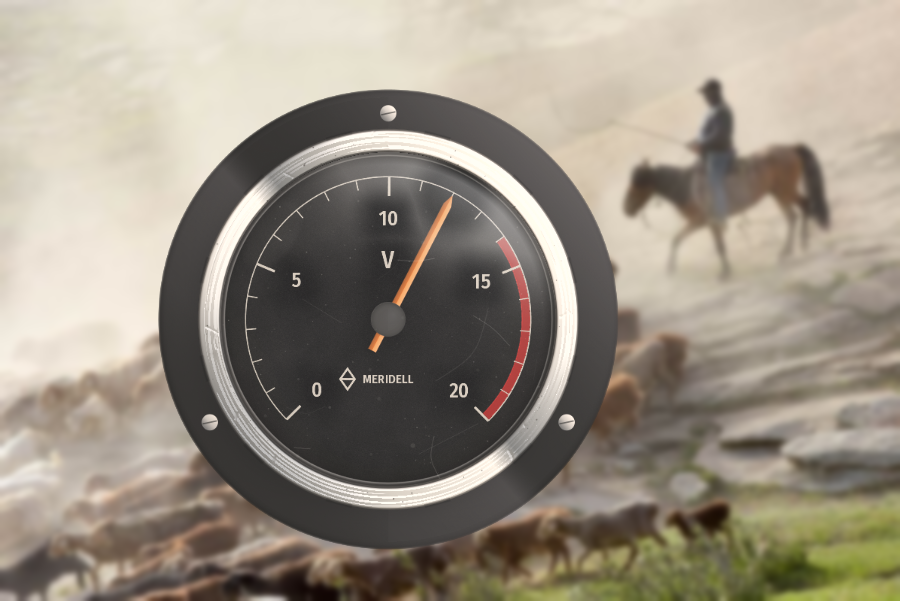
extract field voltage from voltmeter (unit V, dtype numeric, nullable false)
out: 12 V
